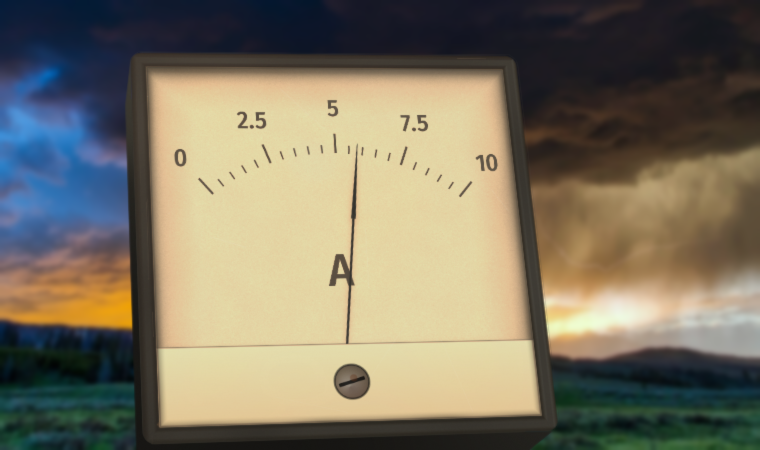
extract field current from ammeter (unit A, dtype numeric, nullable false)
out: 5.75 A
